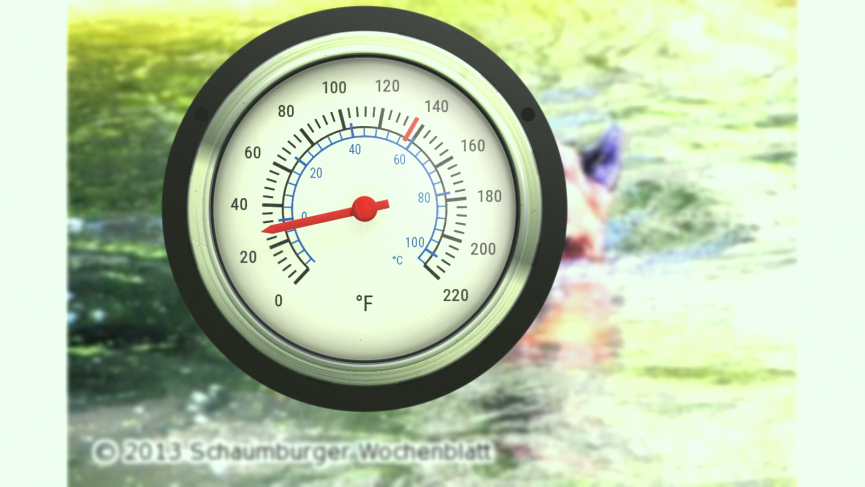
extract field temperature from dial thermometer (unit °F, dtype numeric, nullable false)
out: 28 °F
